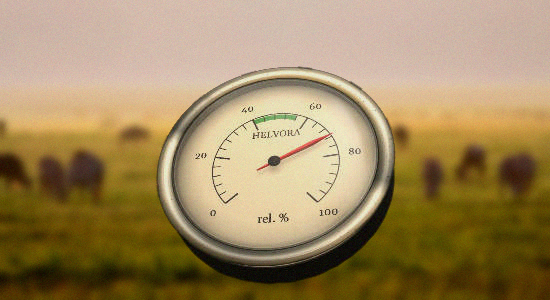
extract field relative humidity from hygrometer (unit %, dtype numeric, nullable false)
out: 72 %
